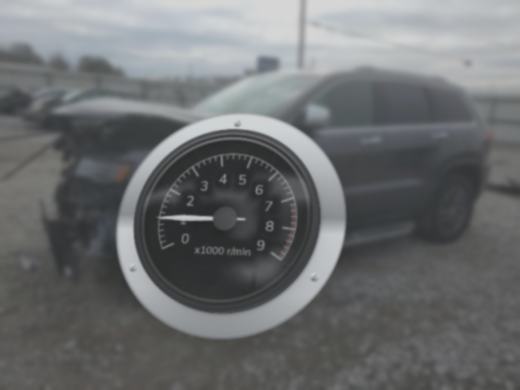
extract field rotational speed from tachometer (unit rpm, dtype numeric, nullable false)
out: 1000 rpm
